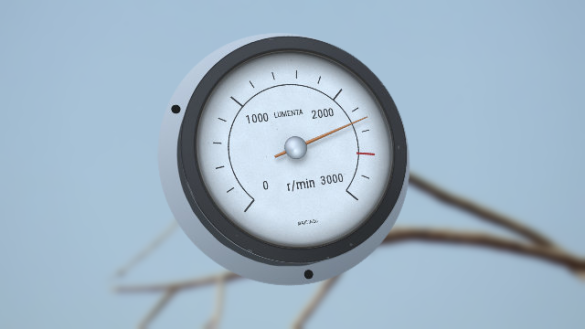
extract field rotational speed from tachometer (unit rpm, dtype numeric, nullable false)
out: 2300 rpm
